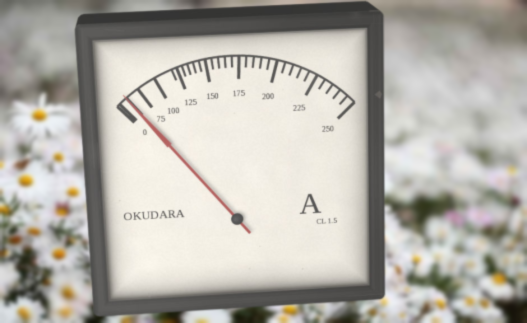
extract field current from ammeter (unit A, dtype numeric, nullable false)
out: 50 A
